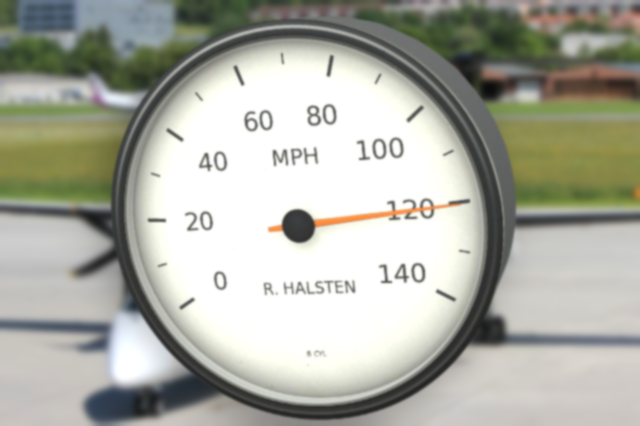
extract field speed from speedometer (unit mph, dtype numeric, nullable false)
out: 120 mph
